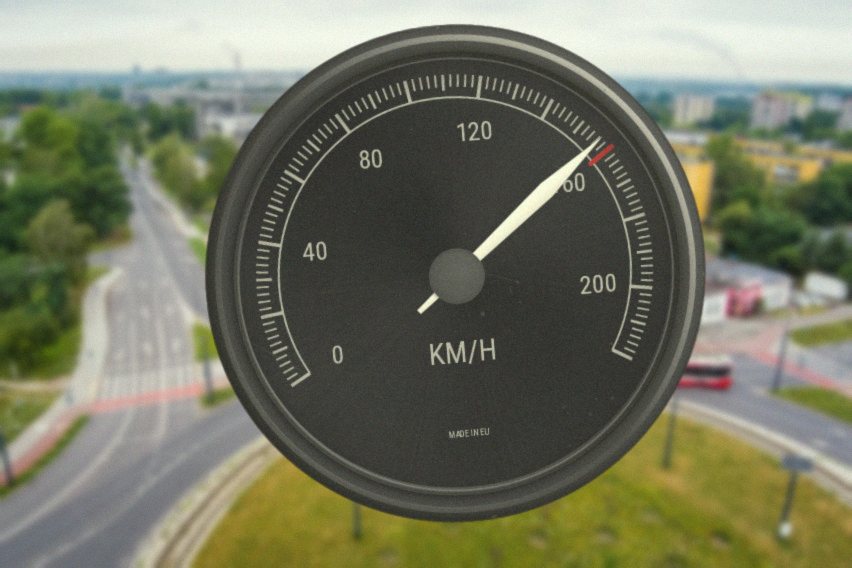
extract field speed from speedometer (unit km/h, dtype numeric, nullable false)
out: 156 km/h
